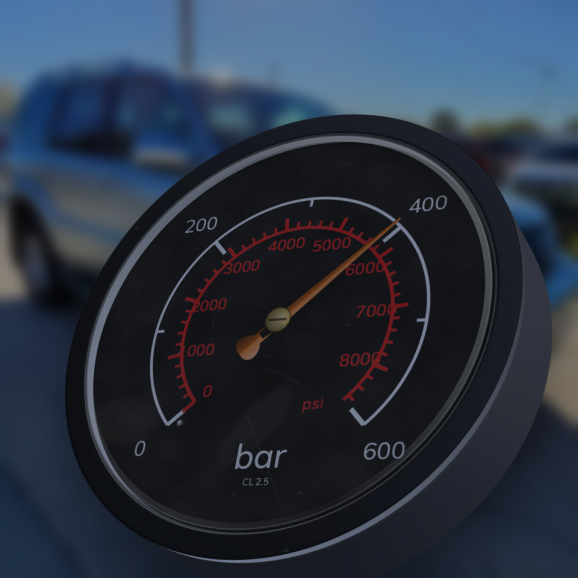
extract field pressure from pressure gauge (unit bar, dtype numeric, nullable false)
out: 400 bar
